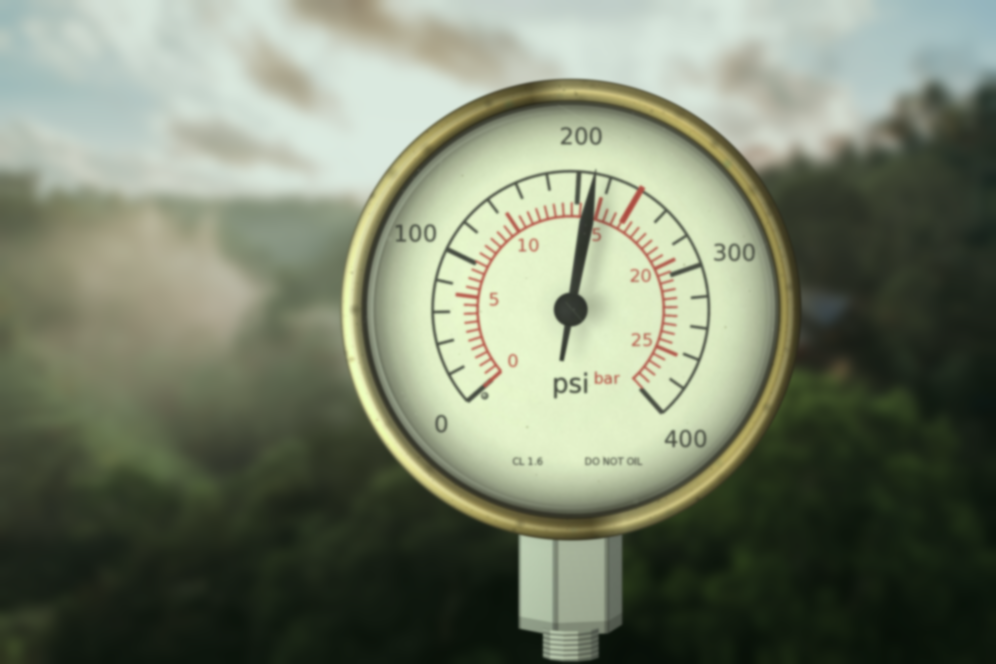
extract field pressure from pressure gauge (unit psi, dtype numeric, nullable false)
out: 210 psi
